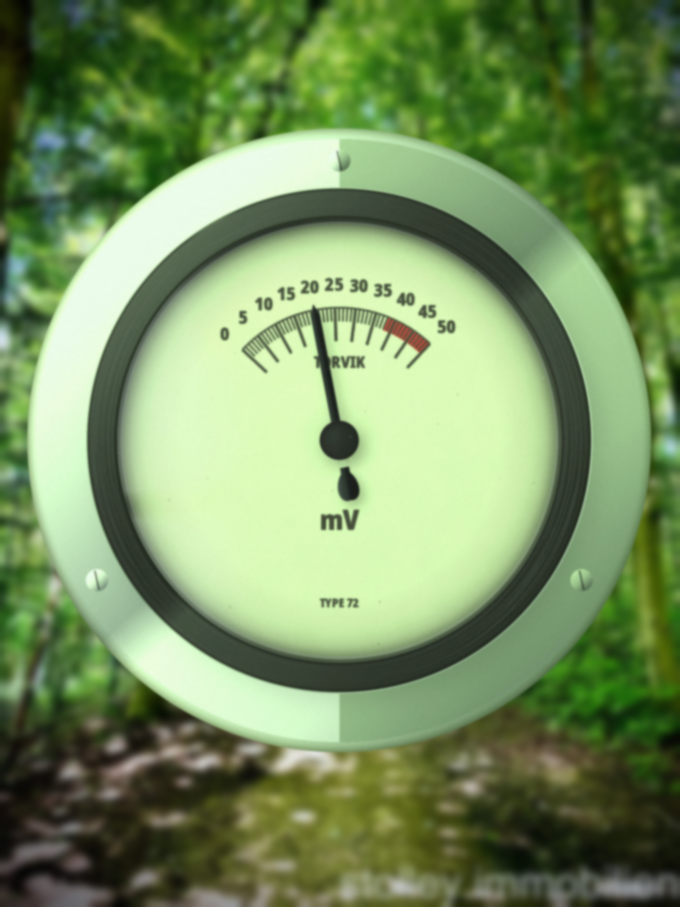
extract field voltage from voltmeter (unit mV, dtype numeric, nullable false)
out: 20 mV
